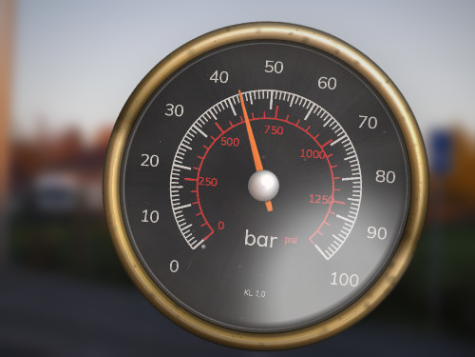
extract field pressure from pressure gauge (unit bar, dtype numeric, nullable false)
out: 43 bar
